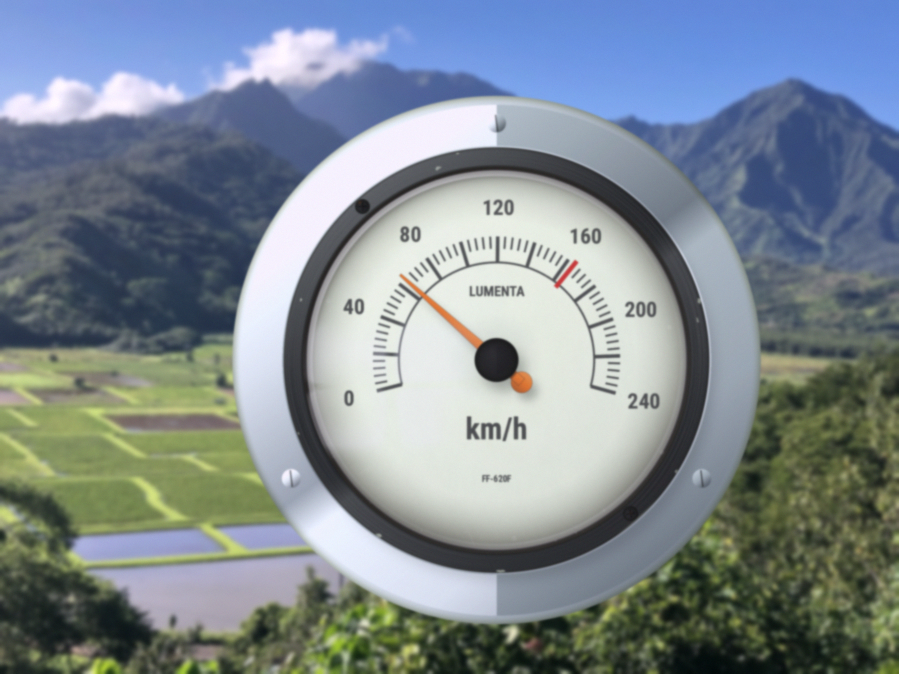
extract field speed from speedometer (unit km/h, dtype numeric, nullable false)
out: 64 km/h
